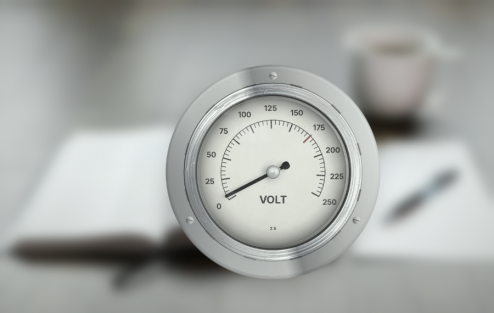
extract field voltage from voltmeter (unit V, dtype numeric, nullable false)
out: 5 V
